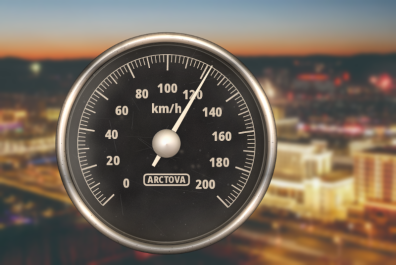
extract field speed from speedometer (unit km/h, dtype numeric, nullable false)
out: 122 km/h
